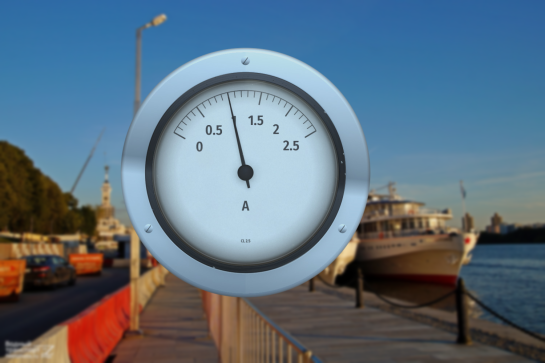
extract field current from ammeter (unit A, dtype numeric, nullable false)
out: 1 A
